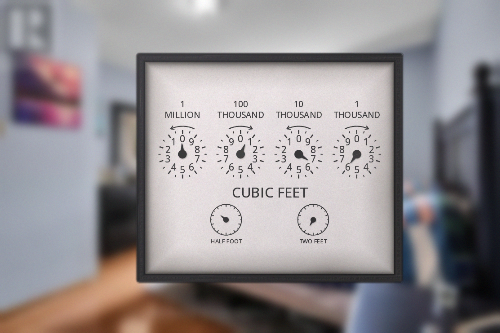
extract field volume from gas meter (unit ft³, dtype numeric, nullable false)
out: 6600 ft³
